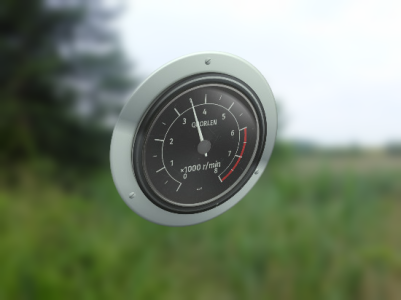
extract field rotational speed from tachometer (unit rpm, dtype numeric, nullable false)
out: 3500 rpm
